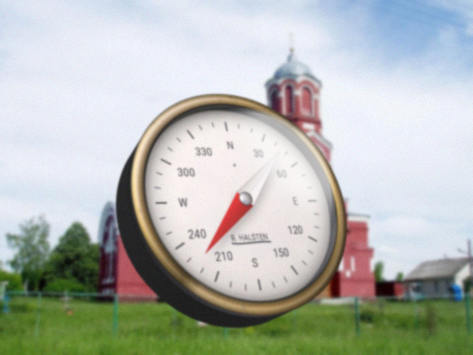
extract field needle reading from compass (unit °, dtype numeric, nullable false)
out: 225 °
